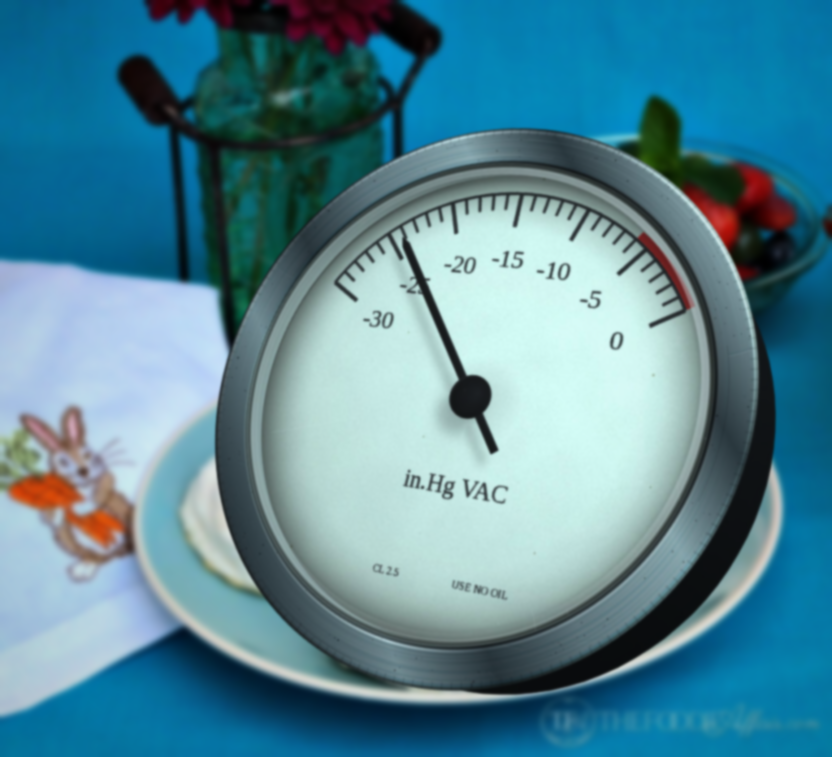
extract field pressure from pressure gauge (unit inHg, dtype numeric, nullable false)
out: -24 inHg
